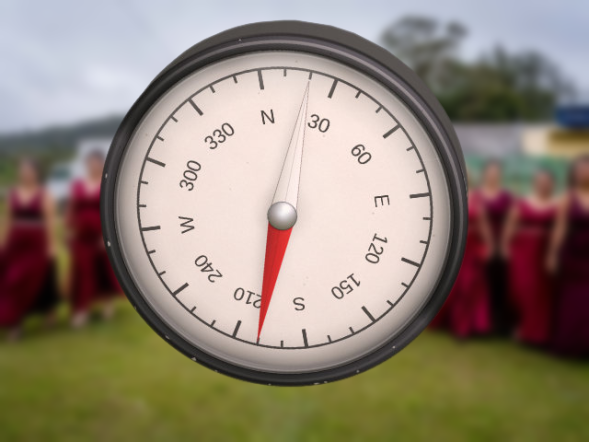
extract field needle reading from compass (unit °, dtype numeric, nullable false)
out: 200 °
